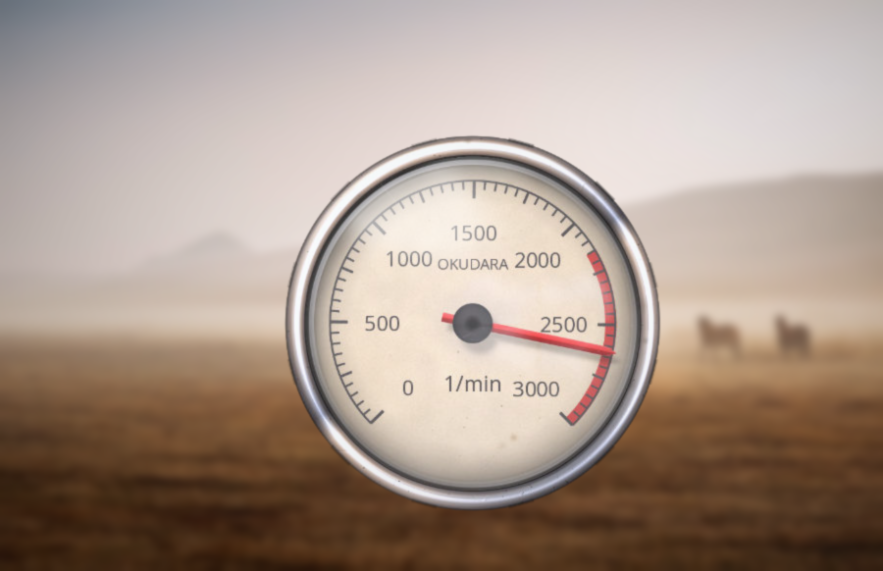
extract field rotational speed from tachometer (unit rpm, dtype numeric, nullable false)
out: 2625 rpm
